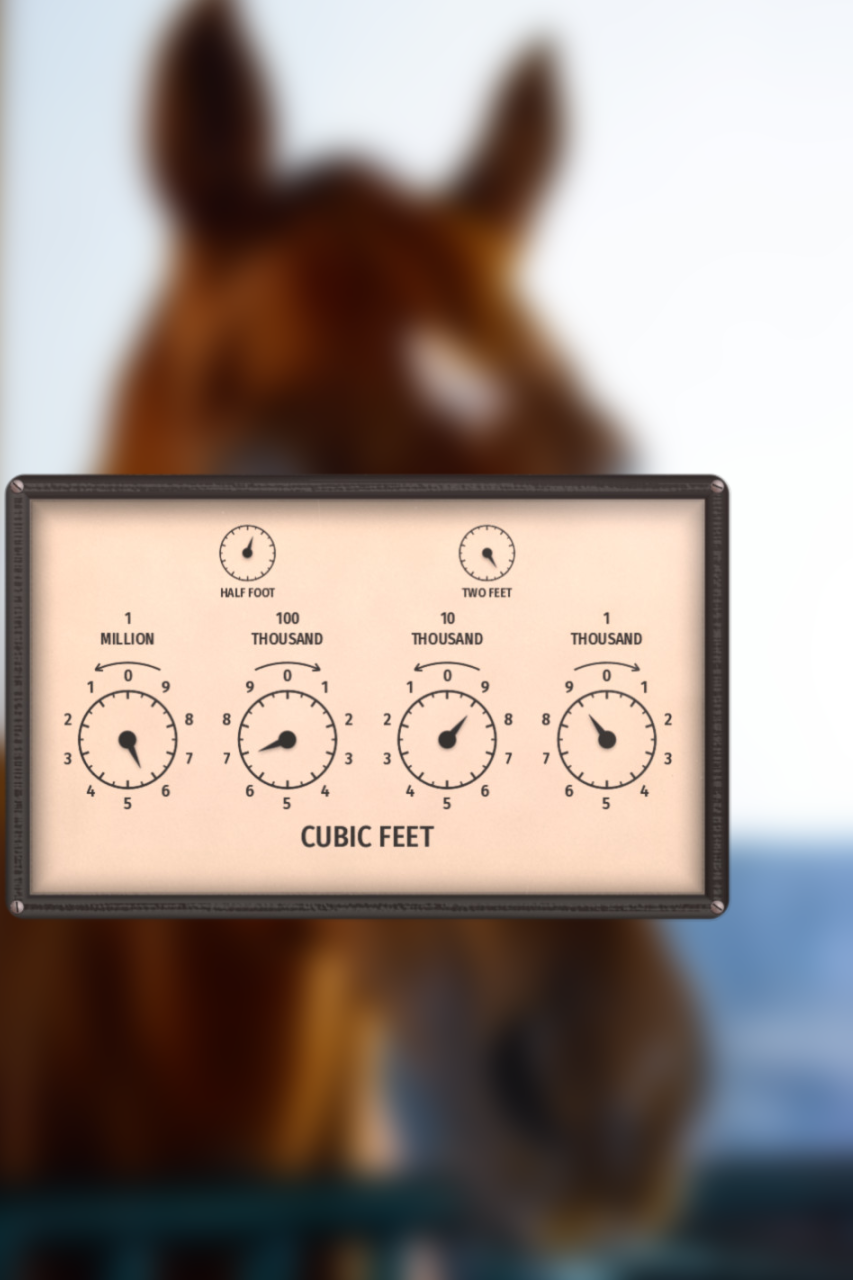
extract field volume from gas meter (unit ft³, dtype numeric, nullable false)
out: 568900 ft³
